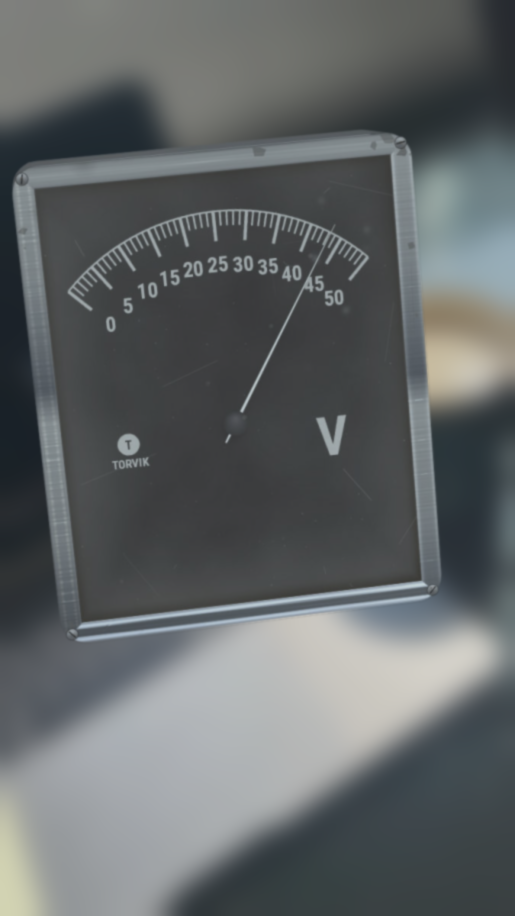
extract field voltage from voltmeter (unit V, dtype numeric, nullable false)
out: 43 V
